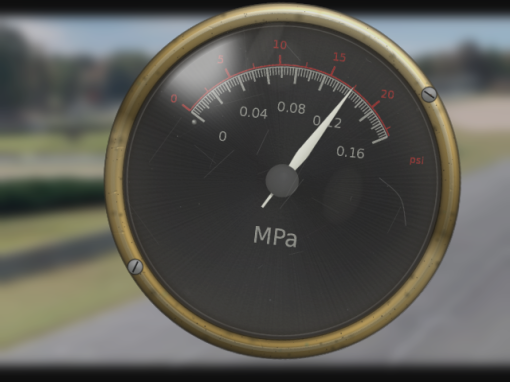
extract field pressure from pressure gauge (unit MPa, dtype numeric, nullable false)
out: 0.12 MPa
